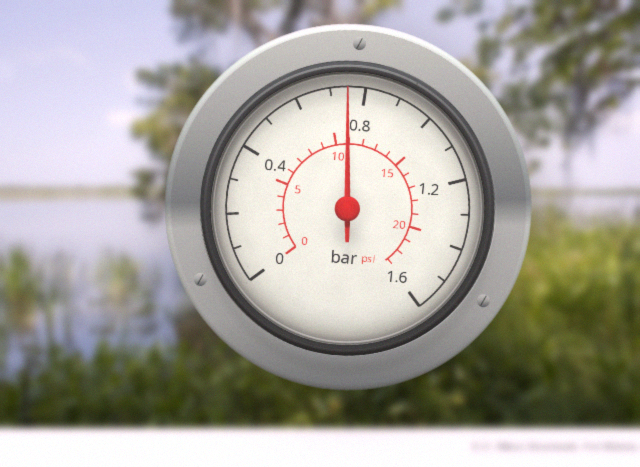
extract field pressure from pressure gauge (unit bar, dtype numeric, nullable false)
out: 0.75 bar
